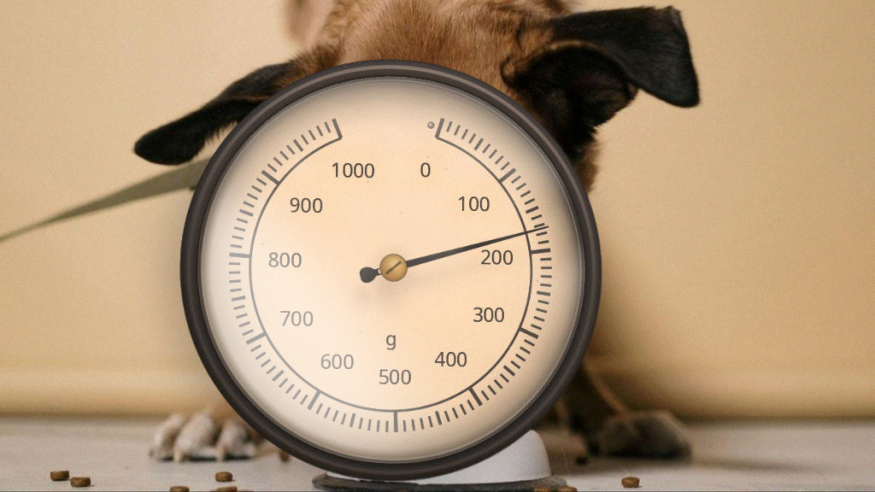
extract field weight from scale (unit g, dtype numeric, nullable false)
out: 175 g
